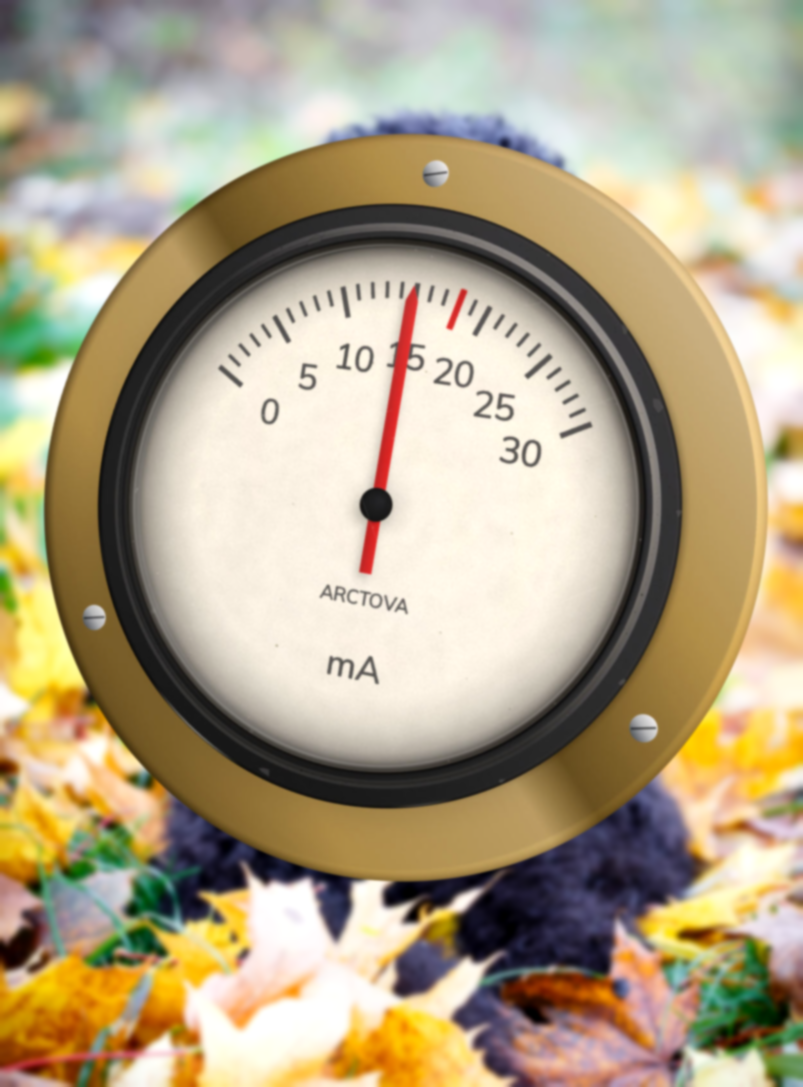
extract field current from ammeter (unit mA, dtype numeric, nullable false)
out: 15 mA
